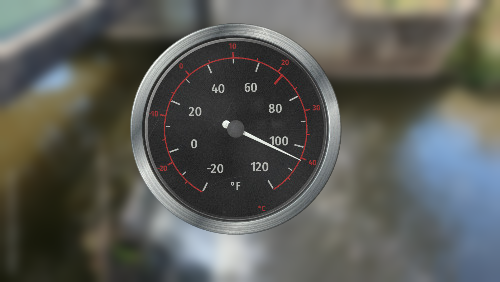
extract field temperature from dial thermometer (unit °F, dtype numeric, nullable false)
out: 105 °F
